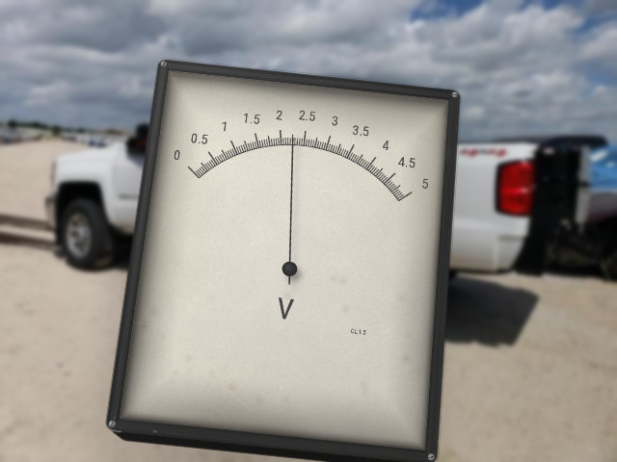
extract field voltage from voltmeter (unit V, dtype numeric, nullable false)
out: 2.25 V
